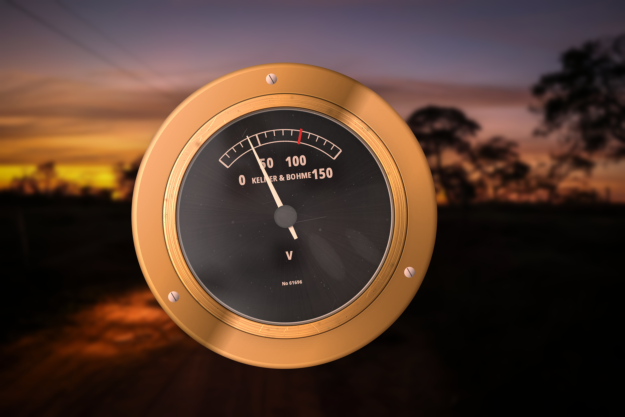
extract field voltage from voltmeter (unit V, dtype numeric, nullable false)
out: 40 V
